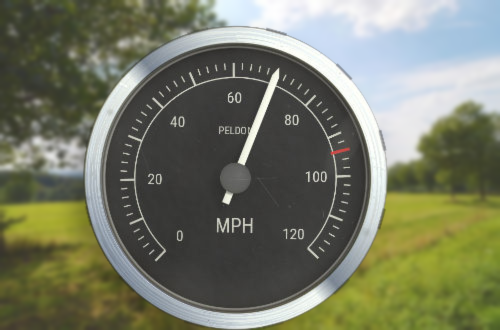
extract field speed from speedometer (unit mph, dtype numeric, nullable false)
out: 70 mph
